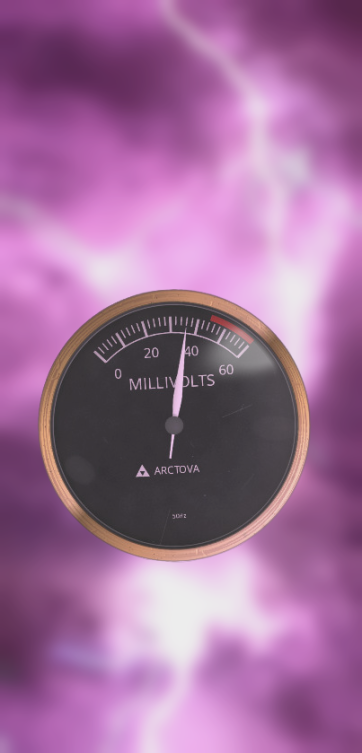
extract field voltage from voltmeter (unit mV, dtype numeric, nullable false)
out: 36 mV
